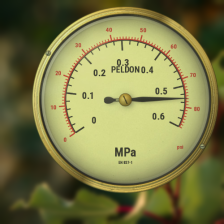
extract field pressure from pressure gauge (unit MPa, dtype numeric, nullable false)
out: 0.53 MPa
